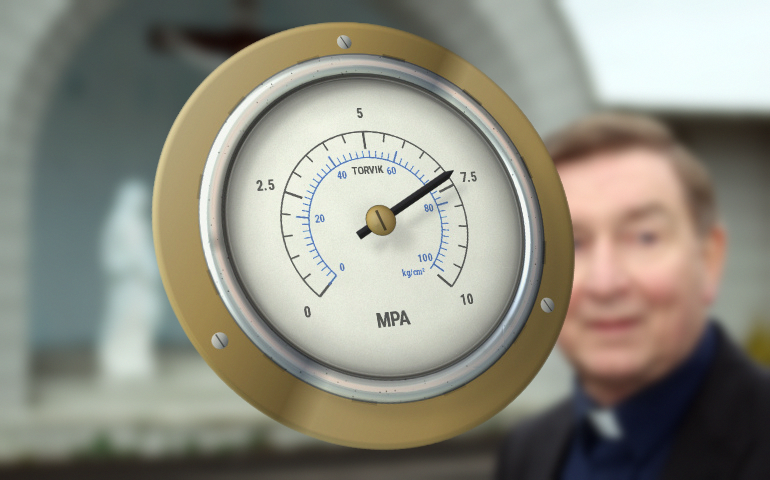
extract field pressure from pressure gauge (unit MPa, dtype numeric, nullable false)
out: 7.25 MPa
